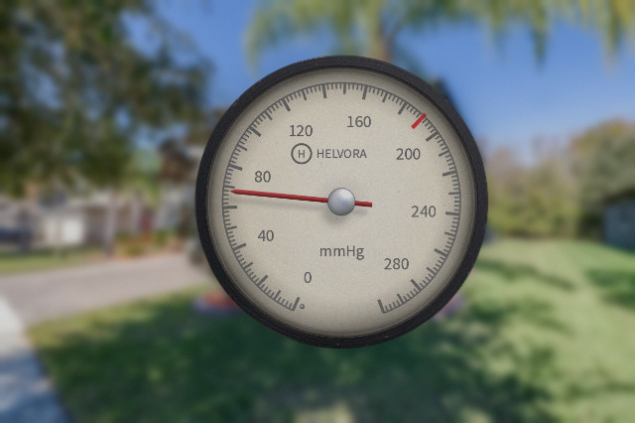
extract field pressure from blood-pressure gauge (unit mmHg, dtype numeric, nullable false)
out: 68 mmHg
